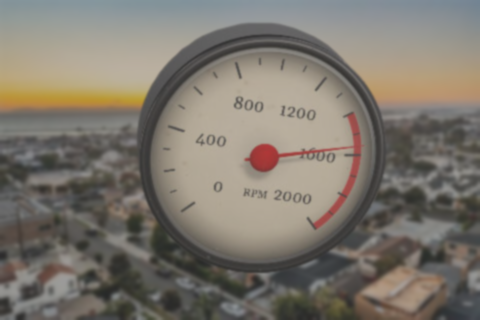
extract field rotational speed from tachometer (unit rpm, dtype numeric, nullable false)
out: 1550 rpm
